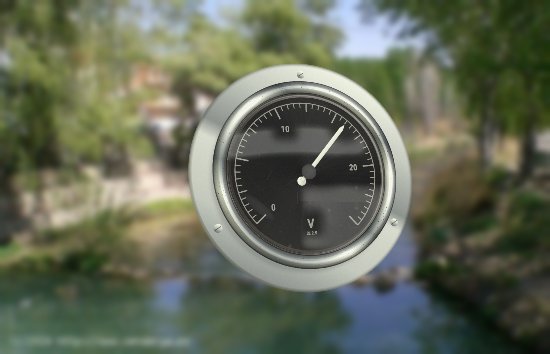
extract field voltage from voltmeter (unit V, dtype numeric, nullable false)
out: 16 V
